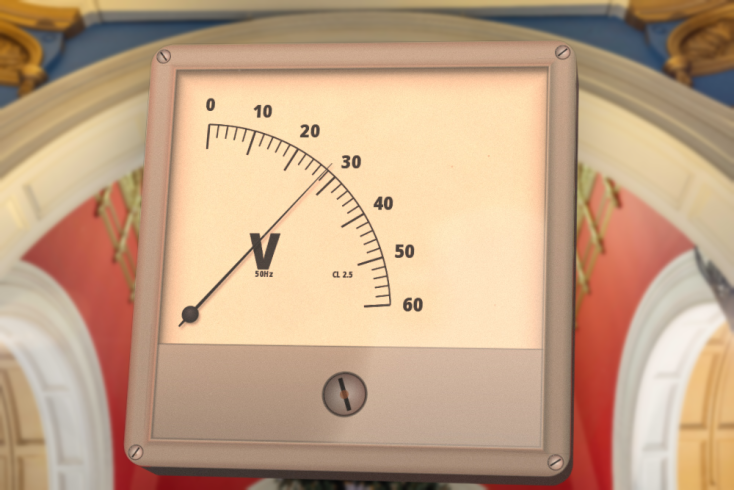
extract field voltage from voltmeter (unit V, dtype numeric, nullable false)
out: 28 V
